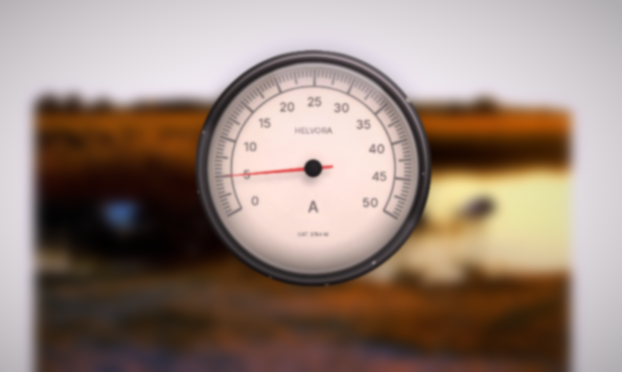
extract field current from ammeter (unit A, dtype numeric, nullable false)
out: 5 A
